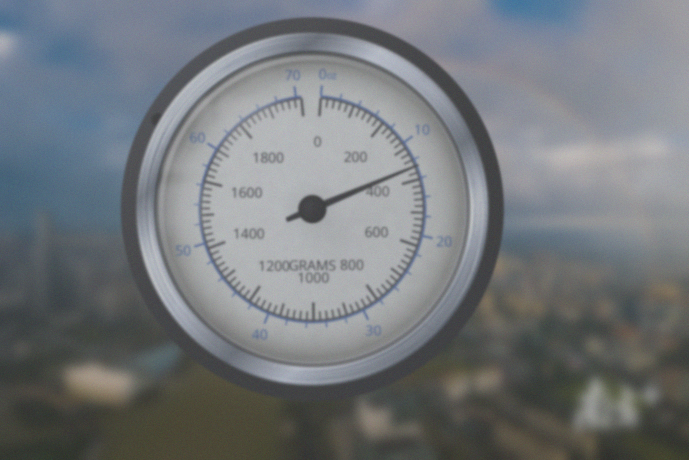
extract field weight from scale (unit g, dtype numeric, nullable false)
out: 360 g
